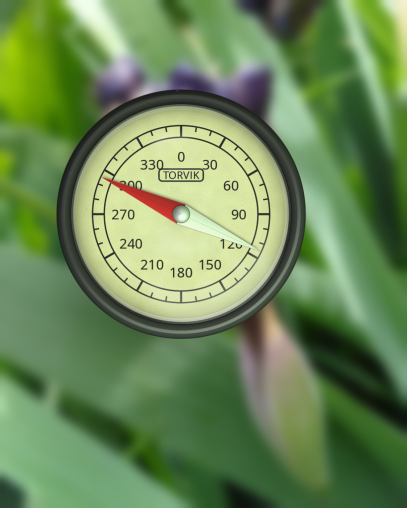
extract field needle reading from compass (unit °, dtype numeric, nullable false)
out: 295 °
